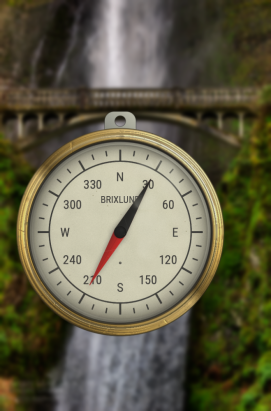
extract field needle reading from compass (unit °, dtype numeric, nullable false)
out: 210 °
